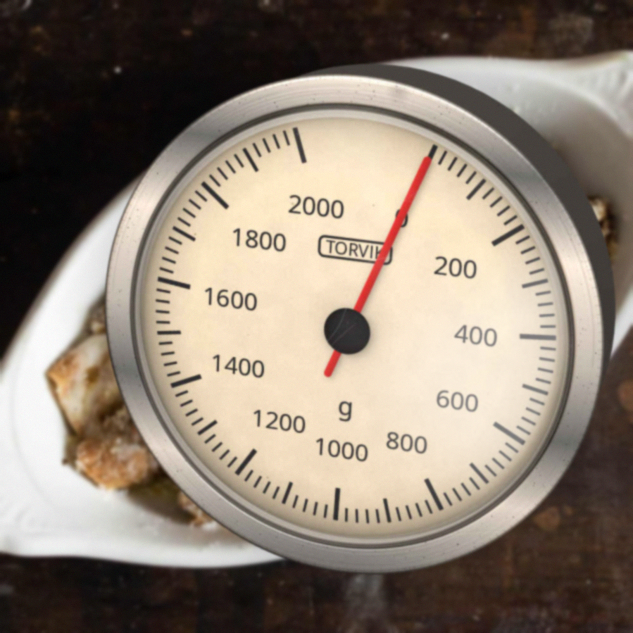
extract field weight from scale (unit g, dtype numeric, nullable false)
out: 0 g
